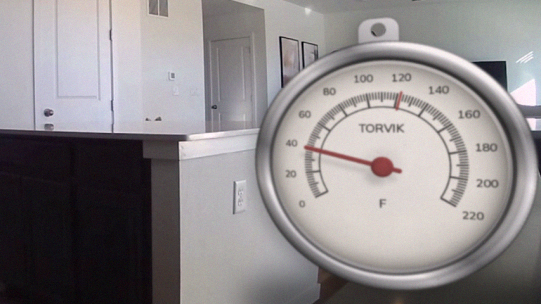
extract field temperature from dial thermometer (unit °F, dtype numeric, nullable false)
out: 40 °F
